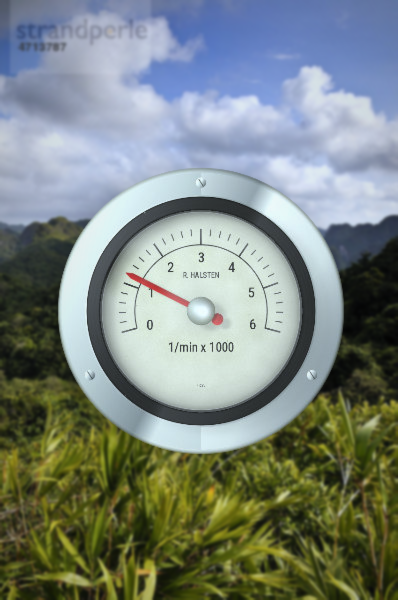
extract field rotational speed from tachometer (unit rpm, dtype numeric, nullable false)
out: 1200 rpm
